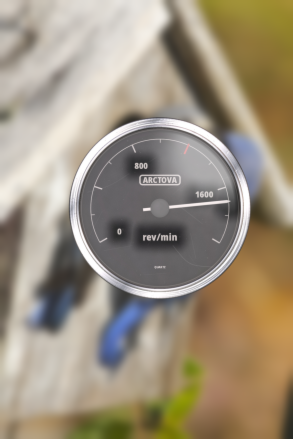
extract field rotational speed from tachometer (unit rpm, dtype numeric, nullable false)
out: 1700 rpm
